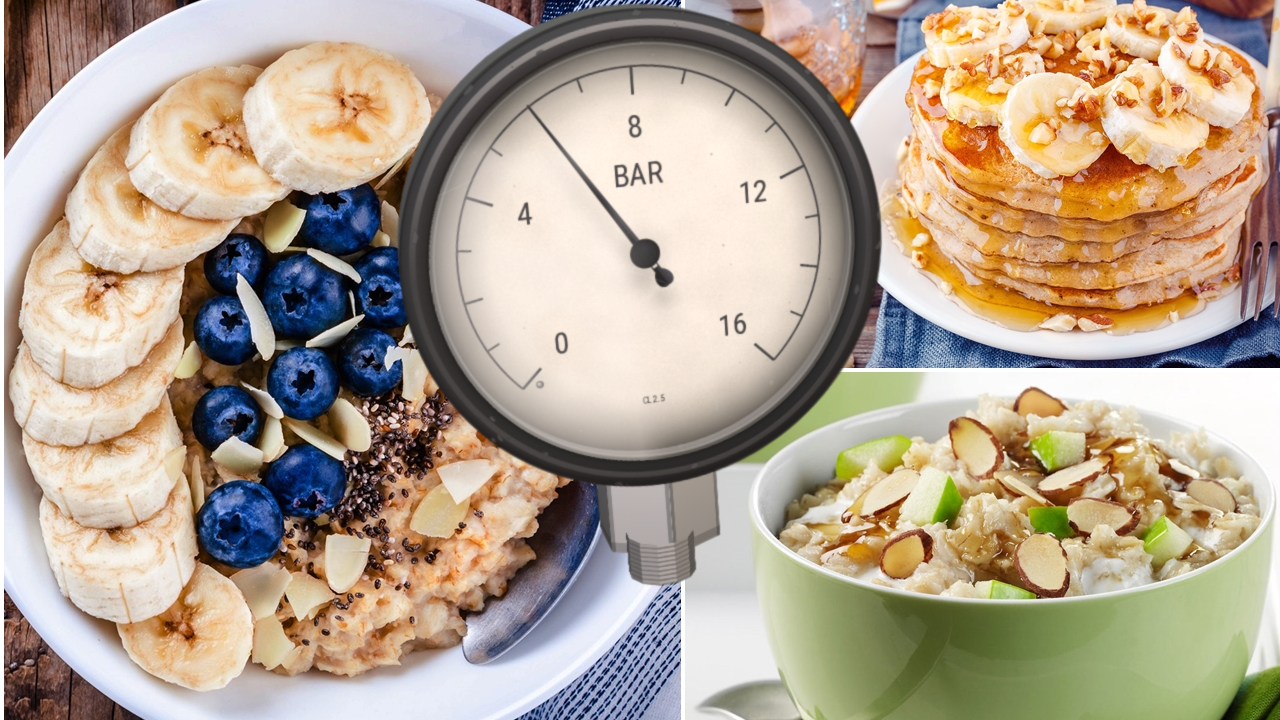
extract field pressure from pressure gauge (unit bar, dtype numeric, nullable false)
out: 6 bar
